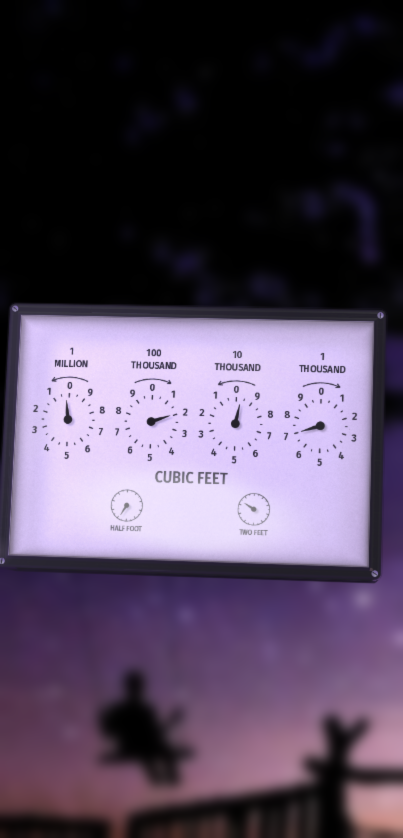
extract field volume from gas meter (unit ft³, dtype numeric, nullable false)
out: 19700 ft³
